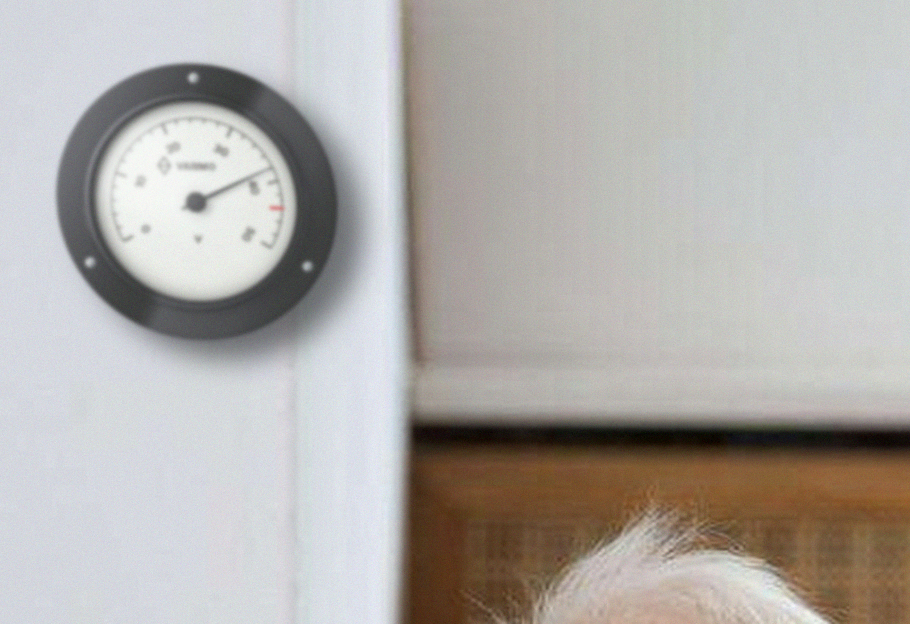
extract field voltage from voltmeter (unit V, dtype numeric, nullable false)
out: 38 V
